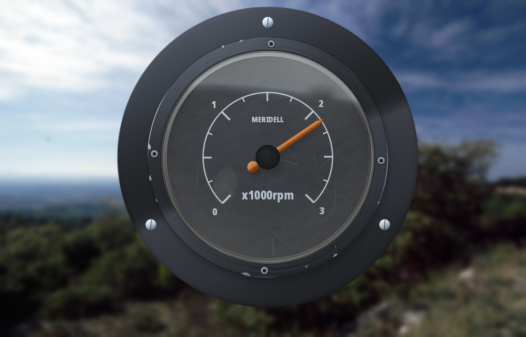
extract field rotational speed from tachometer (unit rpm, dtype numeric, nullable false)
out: 2125 rpm
